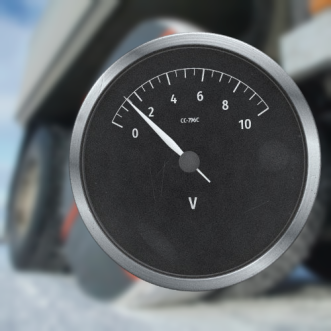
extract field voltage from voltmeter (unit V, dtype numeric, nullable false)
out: 1.5 V
